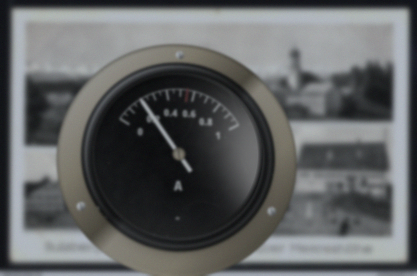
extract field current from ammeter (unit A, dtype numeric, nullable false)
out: 0.2 A
